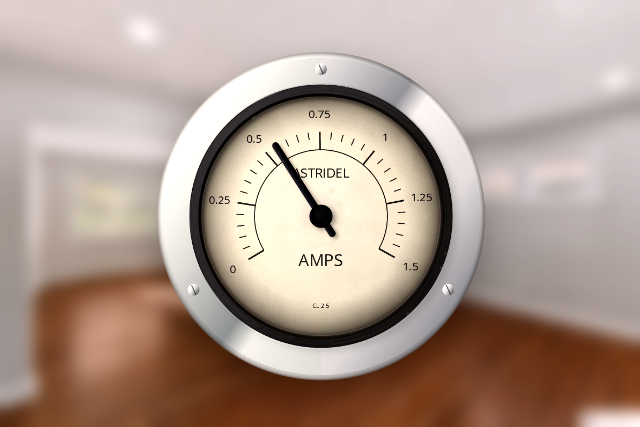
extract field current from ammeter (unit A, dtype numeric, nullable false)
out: 0.55 A
